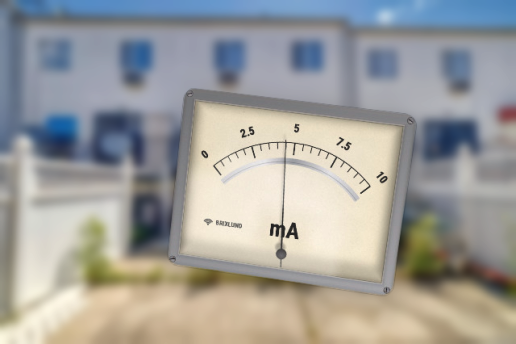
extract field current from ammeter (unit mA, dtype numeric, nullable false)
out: 4.5 mA
